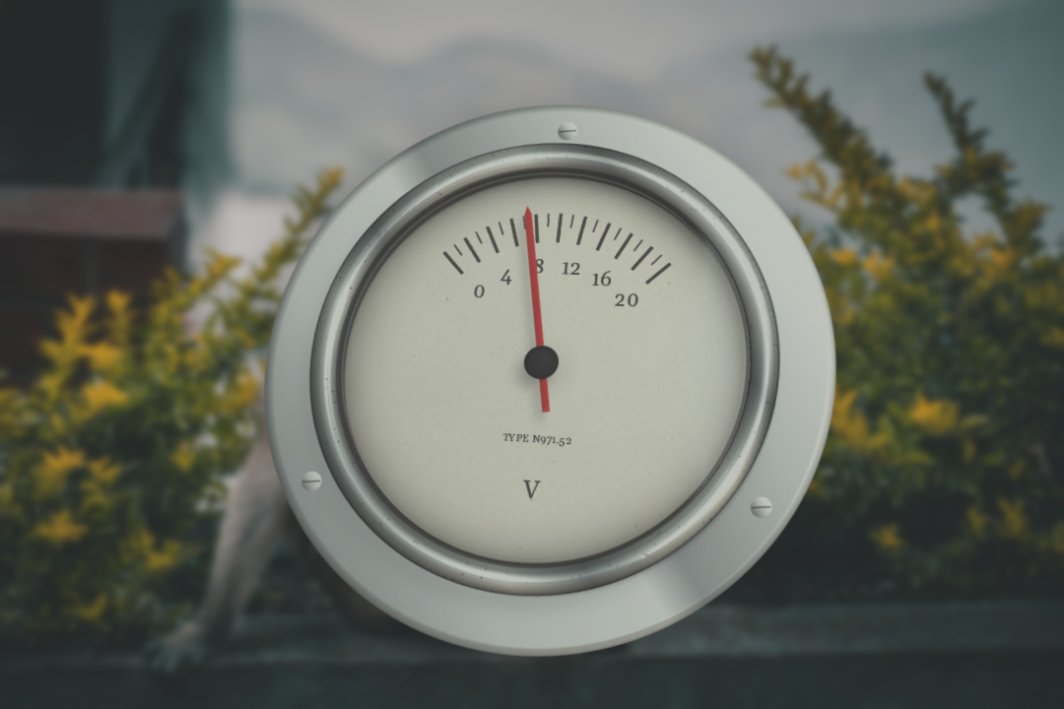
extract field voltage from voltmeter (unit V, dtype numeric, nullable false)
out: 7.5 V
